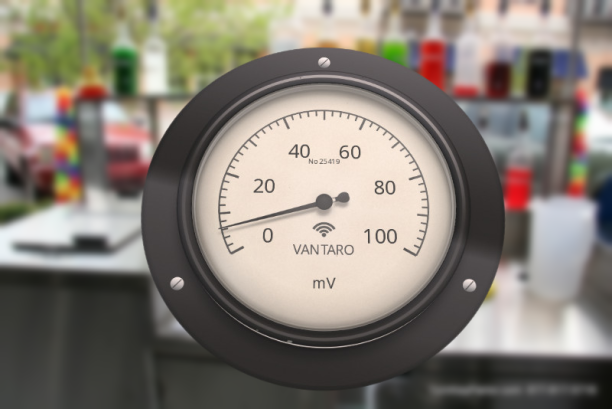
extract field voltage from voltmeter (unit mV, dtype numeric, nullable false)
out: 6 mV
